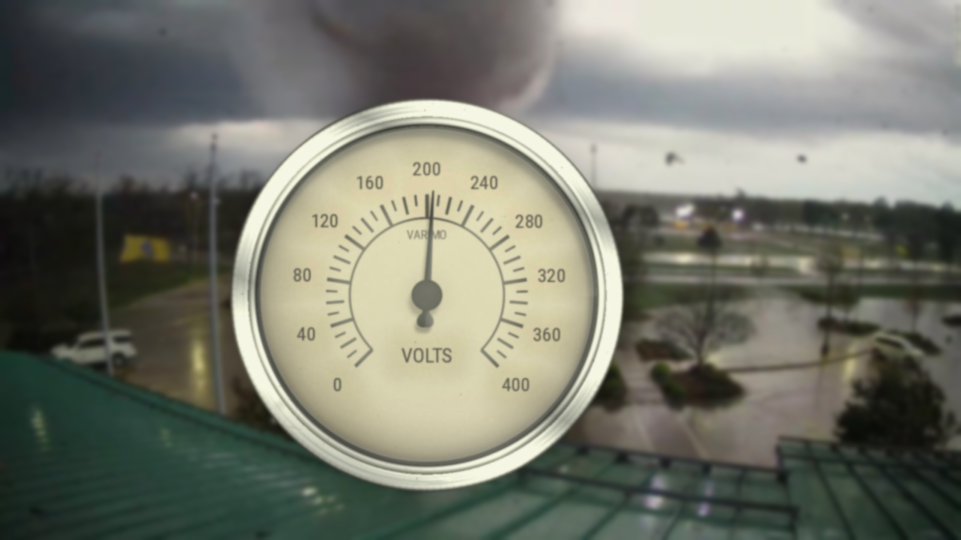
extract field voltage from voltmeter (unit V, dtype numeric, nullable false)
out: 205 V
